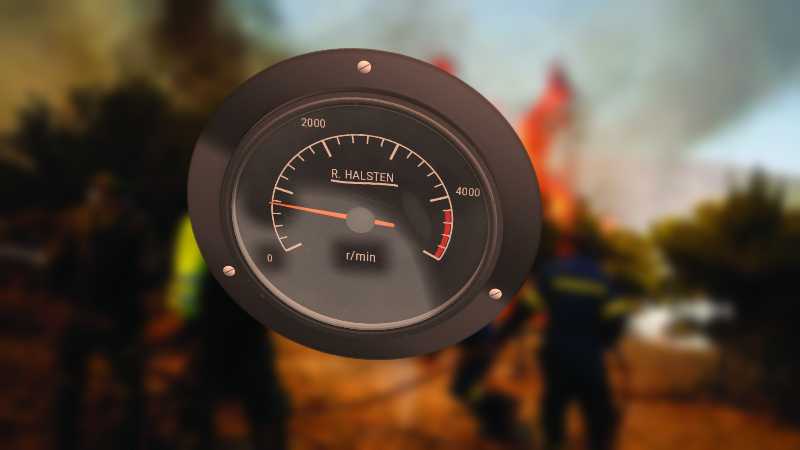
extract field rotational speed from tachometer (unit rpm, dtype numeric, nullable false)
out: 800 rpm
